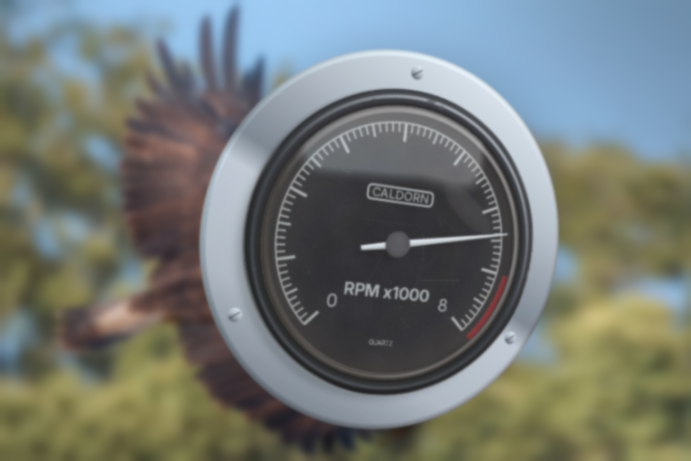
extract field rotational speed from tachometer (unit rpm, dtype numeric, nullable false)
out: 6400 rpm
